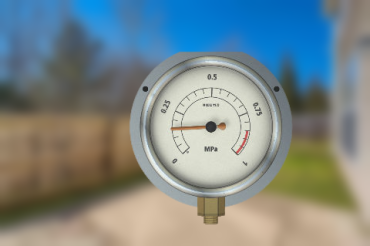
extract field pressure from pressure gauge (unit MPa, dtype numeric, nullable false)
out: 0.15 MPa
